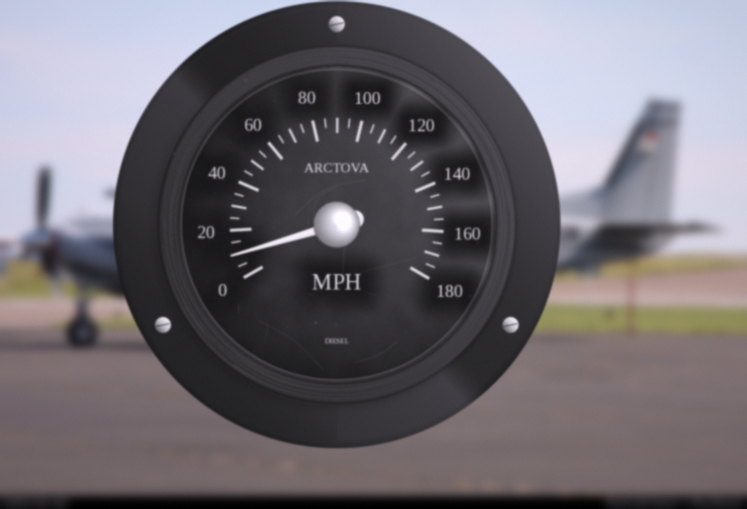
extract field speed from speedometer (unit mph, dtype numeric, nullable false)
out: 10 mph
